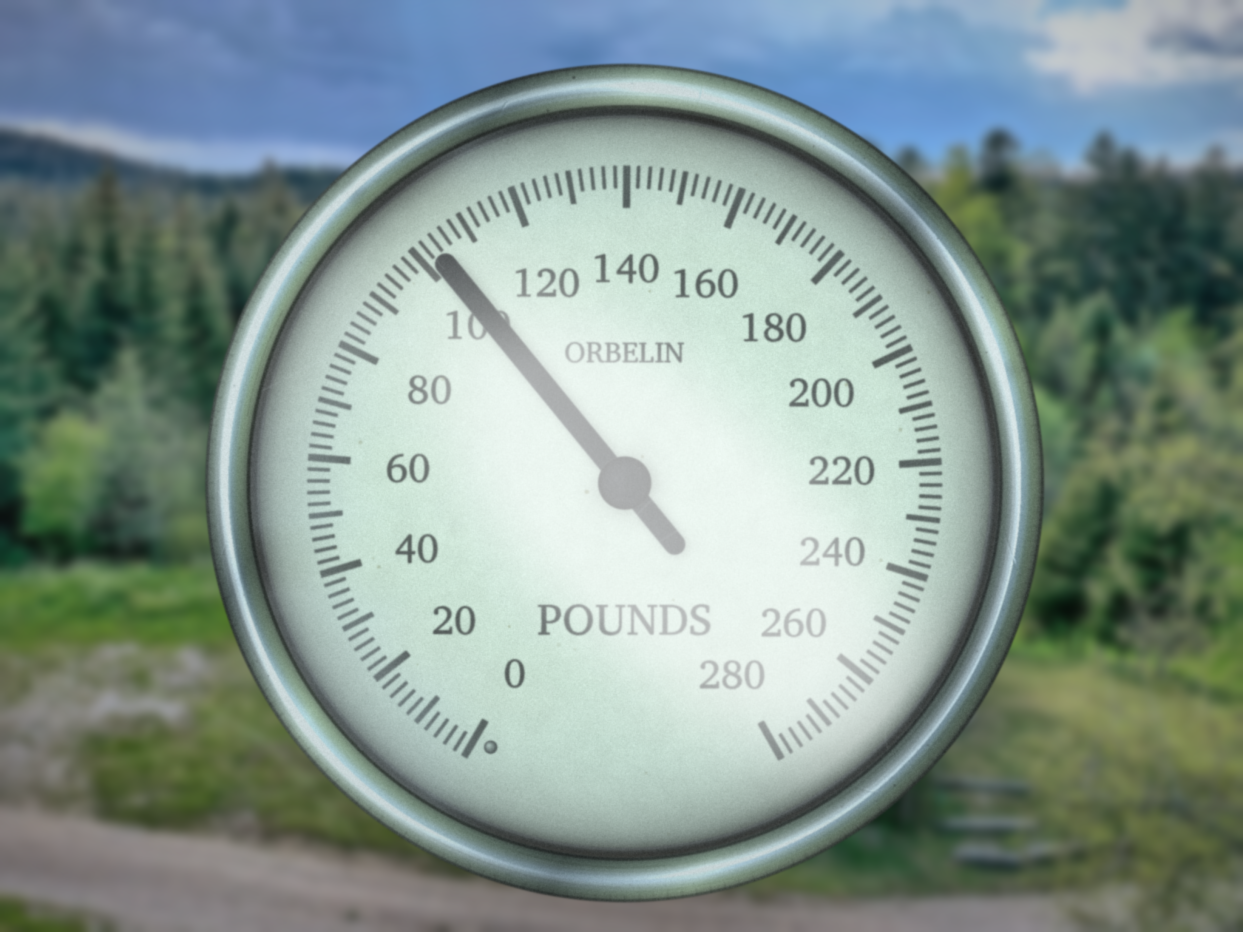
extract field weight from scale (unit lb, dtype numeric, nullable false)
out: 103 lb
